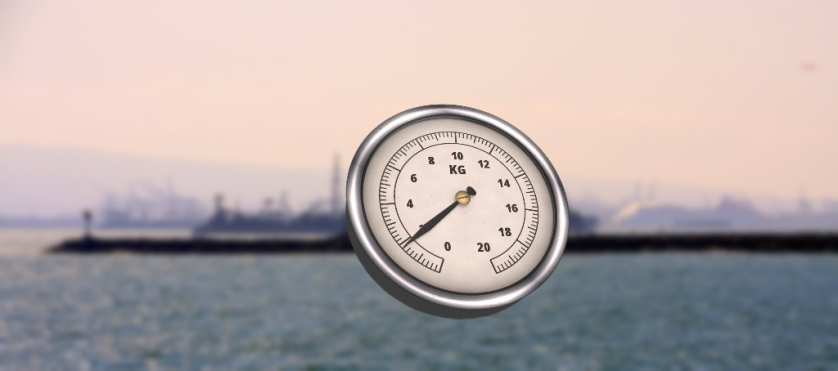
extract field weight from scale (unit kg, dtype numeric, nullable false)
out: 1.8 kg
